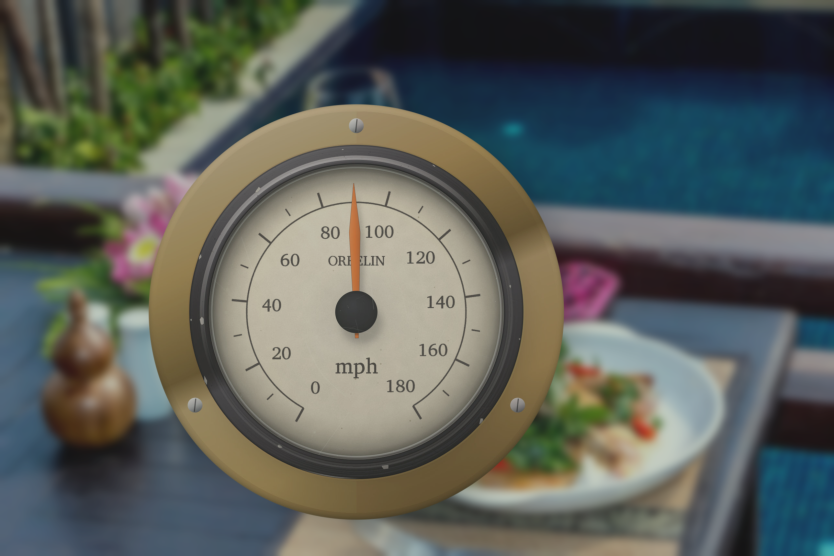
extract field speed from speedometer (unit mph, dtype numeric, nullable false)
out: 90 mph
